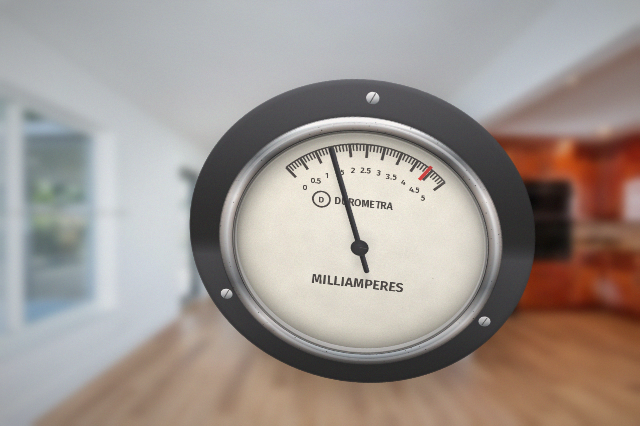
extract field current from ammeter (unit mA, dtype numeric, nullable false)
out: 1.5 mA
